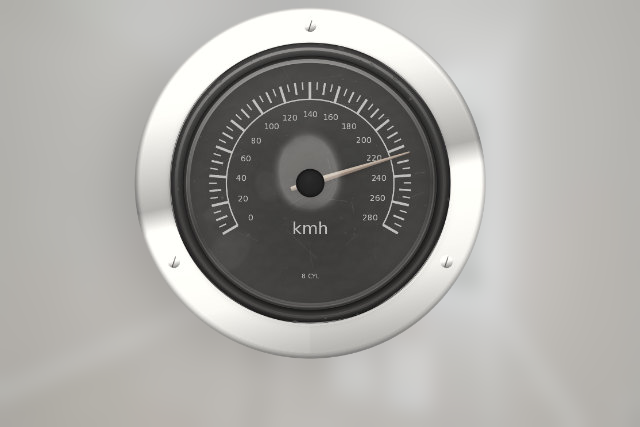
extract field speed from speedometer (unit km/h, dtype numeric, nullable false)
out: 225 km/h
